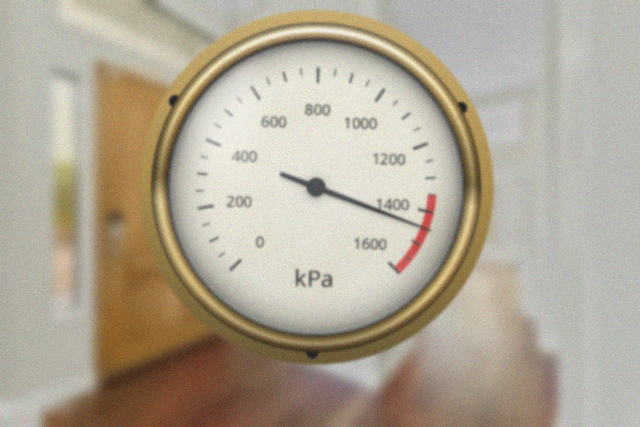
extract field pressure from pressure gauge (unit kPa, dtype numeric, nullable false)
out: 1450 kPa
